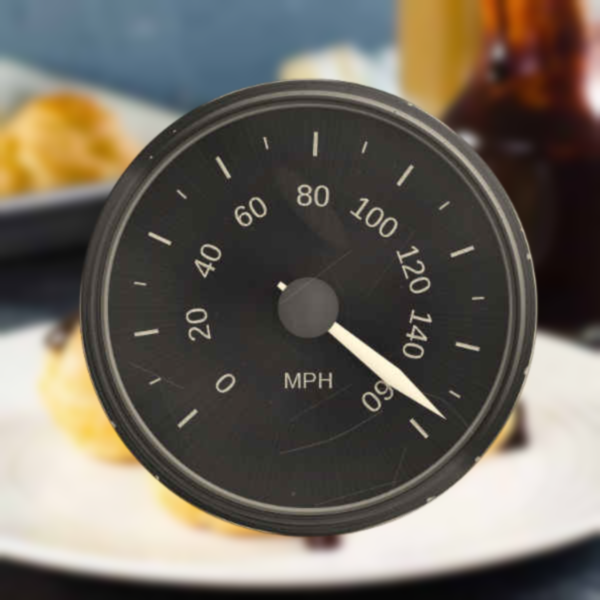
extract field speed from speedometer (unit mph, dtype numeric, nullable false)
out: 155 mph
